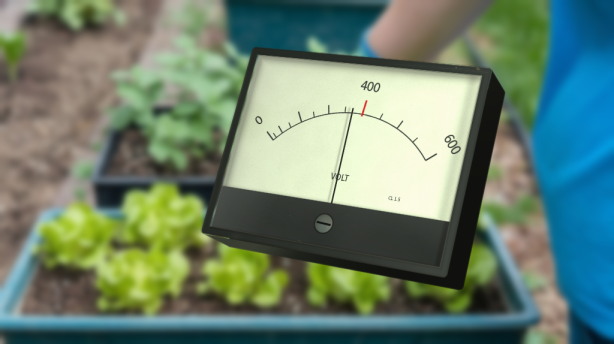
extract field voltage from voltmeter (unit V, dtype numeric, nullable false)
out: 375 V
